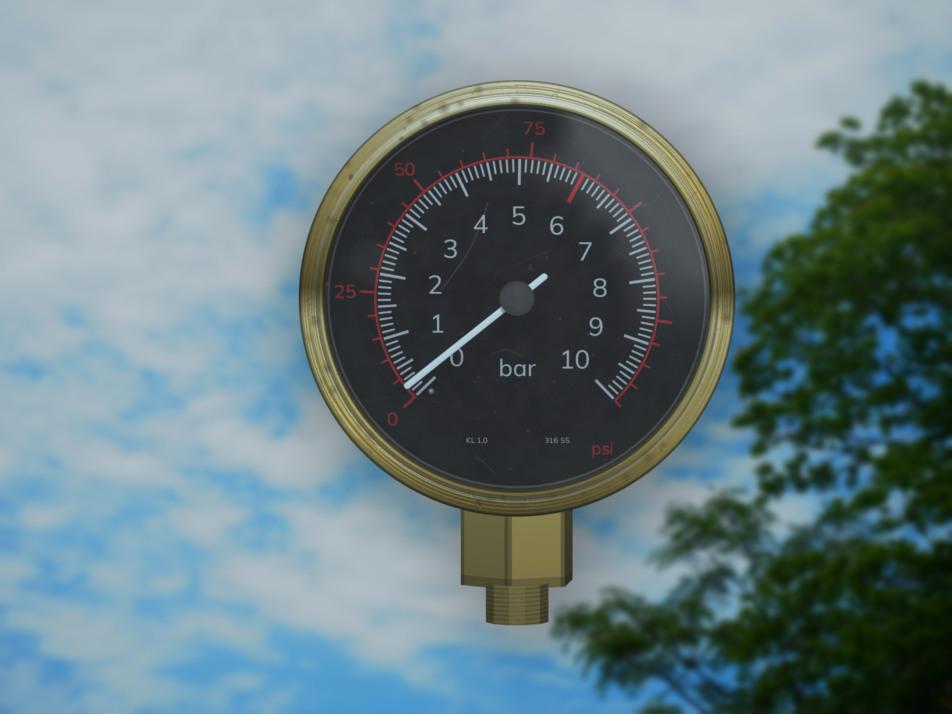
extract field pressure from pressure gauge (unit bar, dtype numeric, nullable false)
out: 0.2 bar
